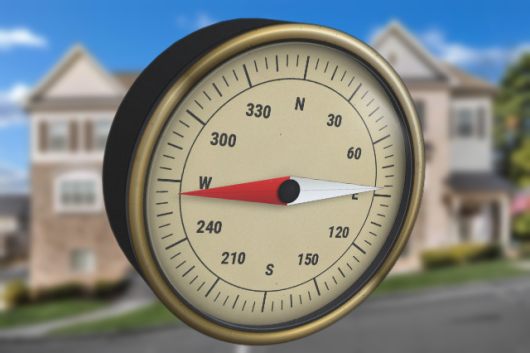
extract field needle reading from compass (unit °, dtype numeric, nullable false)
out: 265 °
